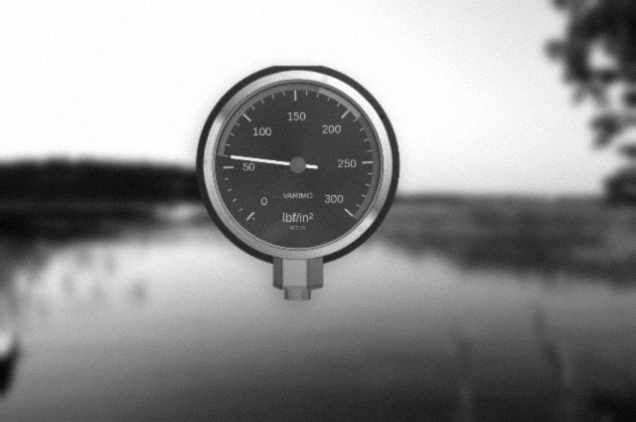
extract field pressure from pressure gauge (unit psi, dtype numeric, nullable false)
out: 60 psi
